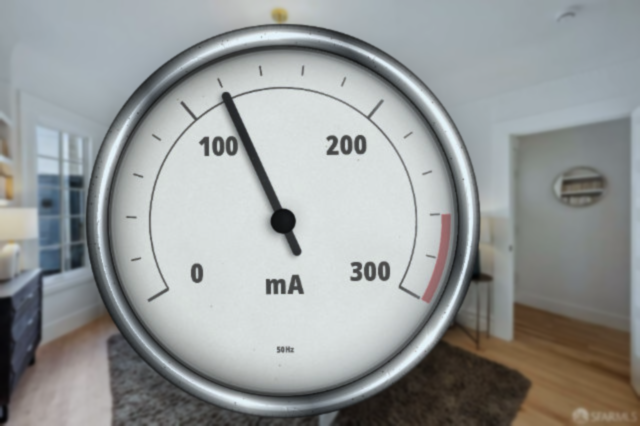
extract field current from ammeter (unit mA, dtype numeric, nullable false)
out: 120 mA
